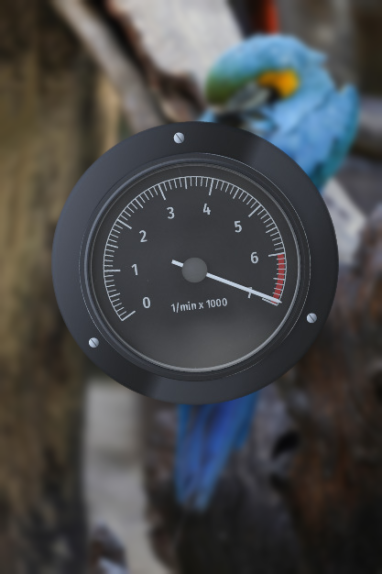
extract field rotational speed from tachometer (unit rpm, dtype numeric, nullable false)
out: 6900 rpm
